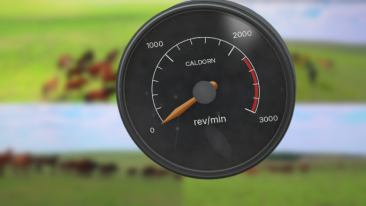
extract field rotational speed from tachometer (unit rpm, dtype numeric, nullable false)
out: 0 rpm
